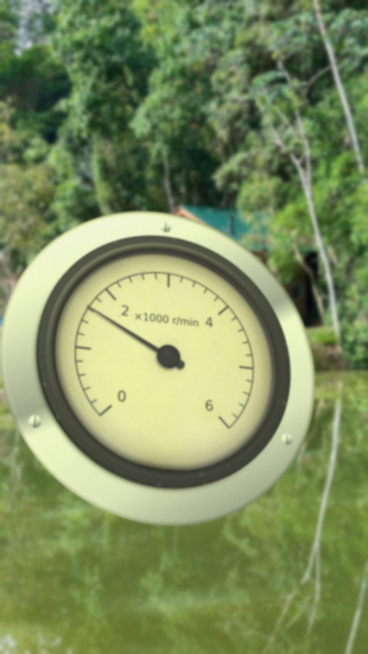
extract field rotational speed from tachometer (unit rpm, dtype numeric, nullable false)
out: 1600 rpm
